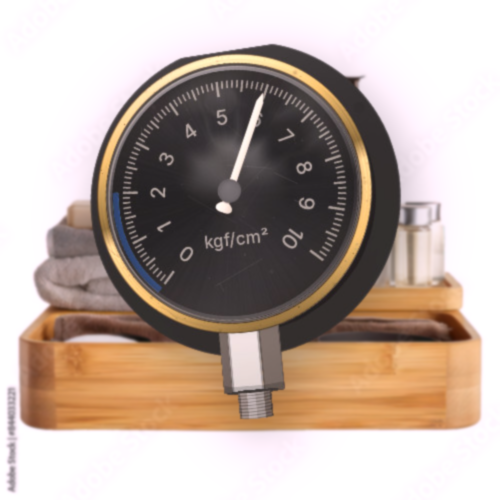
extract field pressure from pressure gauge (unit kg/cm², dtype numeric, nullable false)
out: 6 kg/cm²
